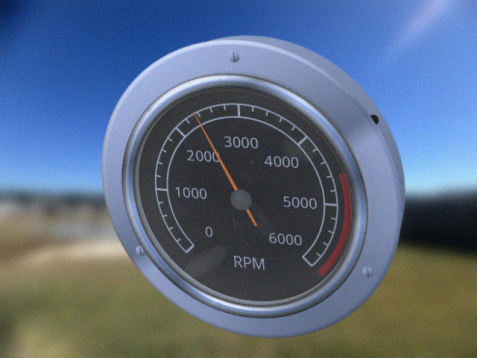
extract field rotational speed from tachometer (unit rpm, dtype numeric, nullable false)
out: 2400 rpm
